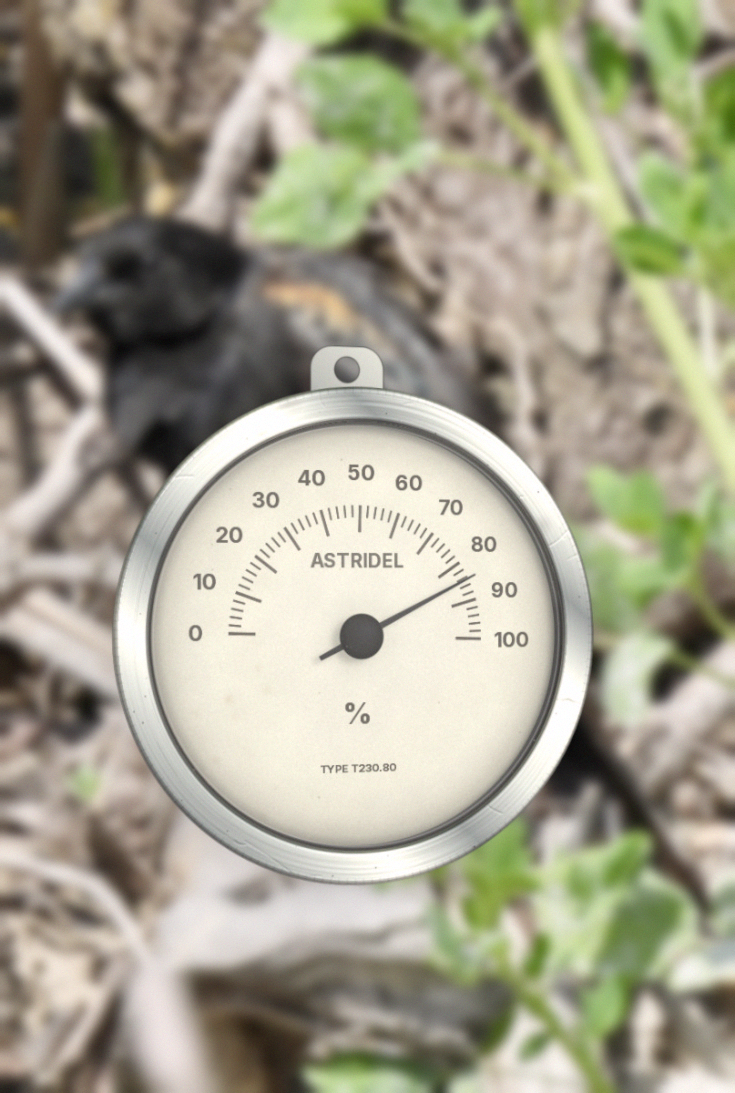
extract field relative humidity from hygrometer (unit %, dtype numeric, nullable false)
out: 84 %
